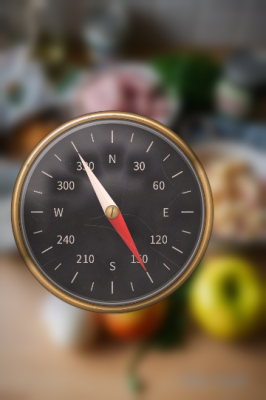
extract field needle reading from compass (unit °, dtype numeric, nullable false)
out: 150 °
